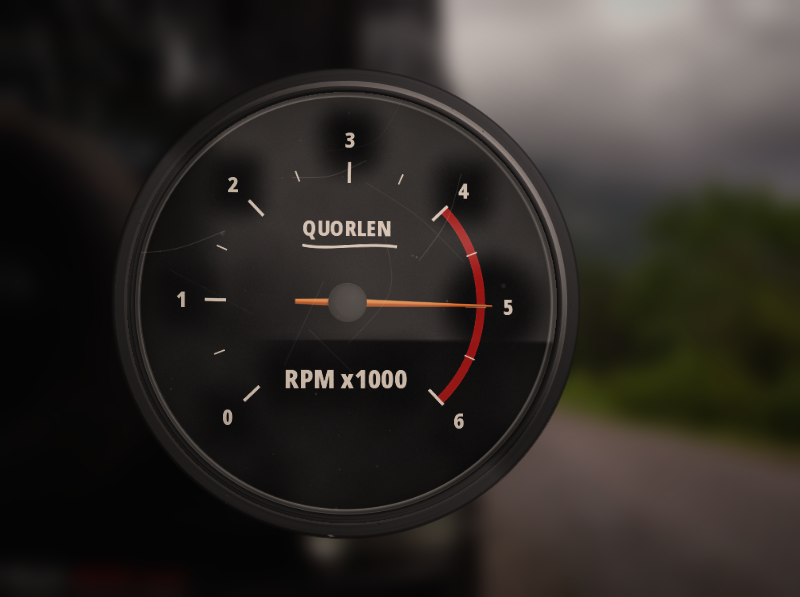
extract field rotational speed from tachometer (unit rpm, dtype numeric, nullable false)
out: 5000 rpm
